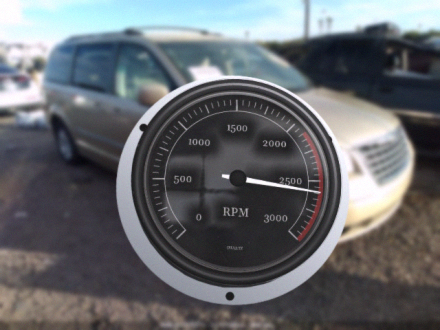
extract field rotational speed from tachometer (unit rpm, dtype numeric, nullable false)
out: 2600 rpm
